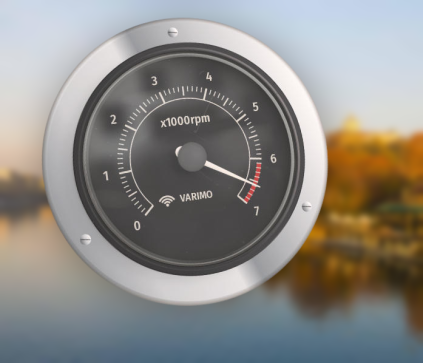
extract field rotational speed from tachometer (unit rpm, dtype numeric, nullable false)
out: 6600 rpm
